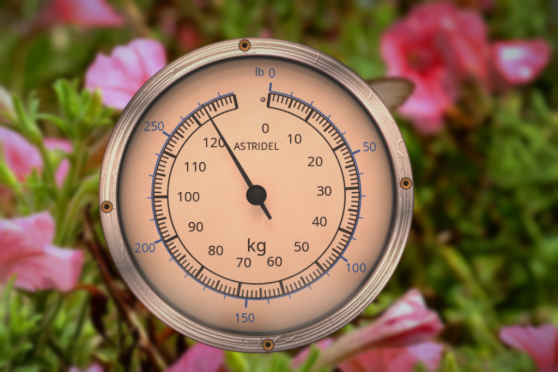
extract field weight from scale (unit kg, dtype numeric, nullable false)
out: 123 kg
